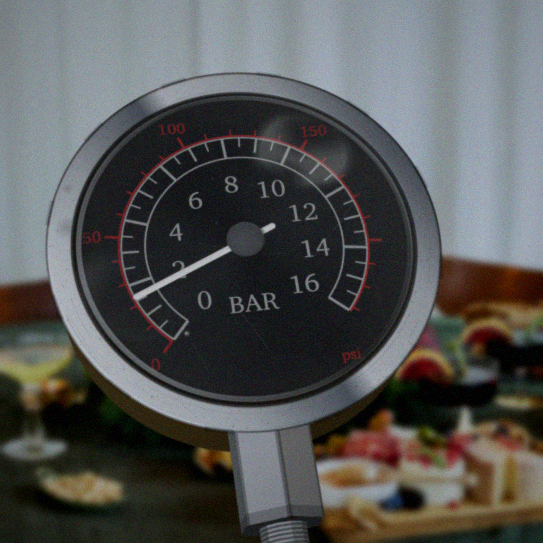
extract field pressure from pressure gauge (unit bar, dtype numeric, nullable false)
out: 1.5 bar
